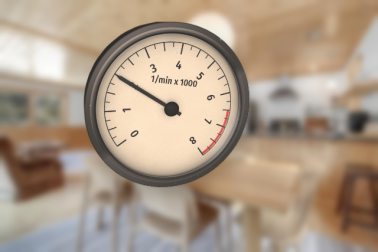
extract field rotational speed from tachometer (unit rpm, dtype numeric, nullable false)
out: 2000 rpm
